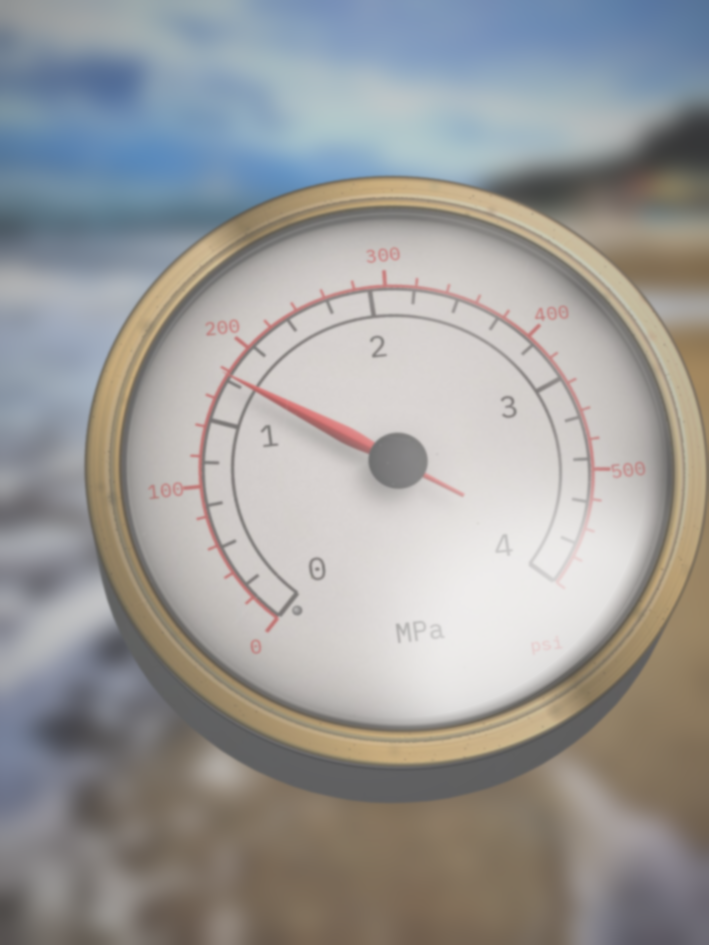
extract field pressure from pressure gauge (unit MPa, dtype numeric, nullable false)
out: 1.2 MPa
